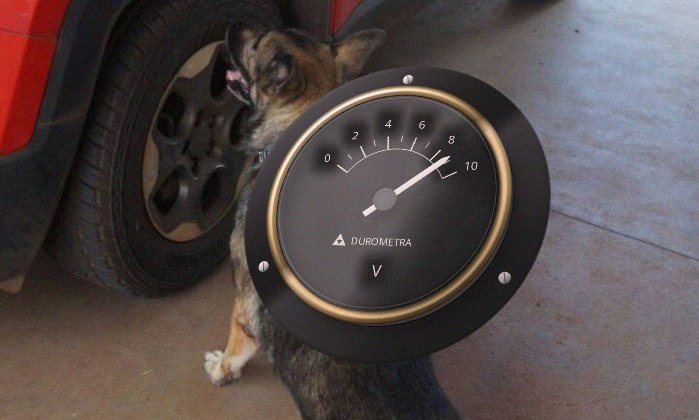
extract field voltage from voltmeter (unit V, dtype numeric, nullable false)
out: 9 V
